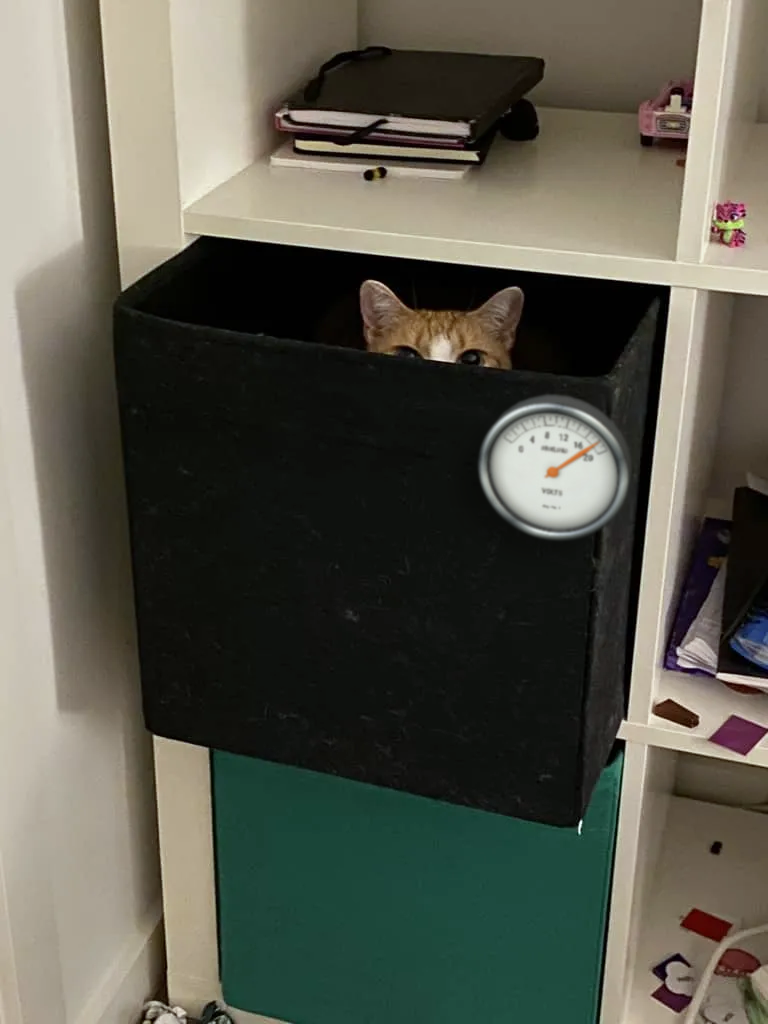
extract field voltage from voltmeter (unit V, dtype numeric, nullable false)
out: 18 V
